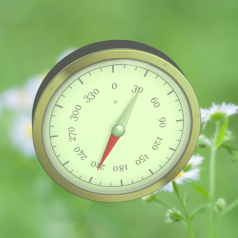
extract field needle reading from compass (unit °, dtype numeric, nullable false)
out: 210 °
